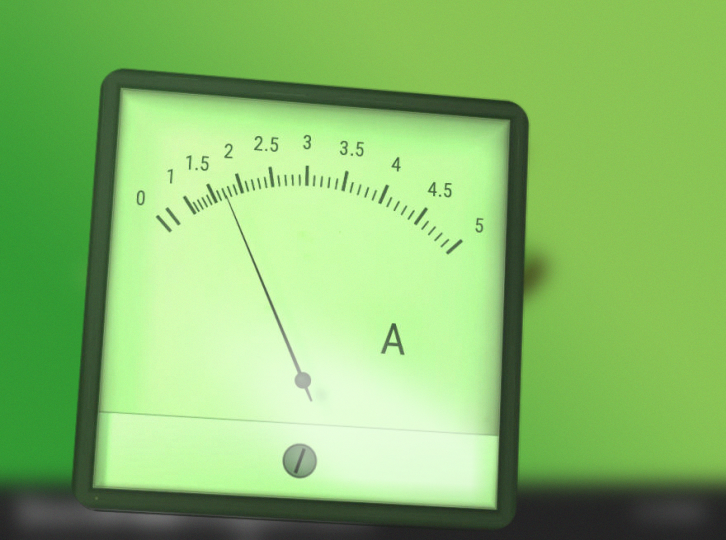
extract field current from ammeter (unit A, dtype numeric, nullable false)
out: 1.7 A
